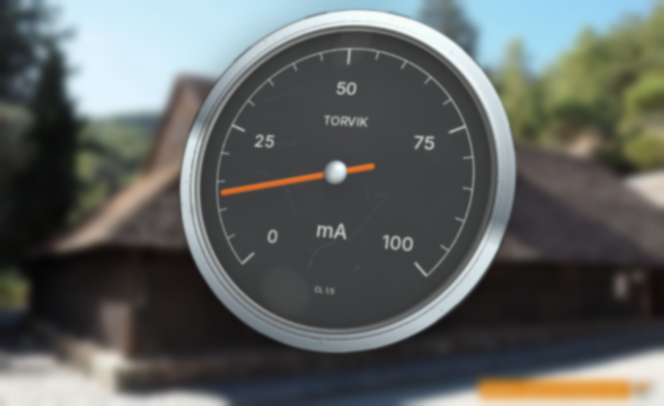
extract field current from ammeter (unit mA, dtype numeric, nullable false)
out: 12.5 mA
